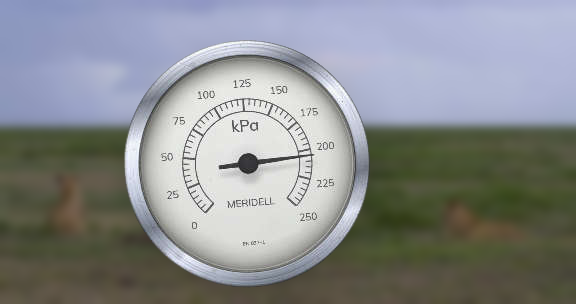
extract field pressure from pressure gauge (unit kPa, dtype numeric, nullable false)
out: 205 kPa
